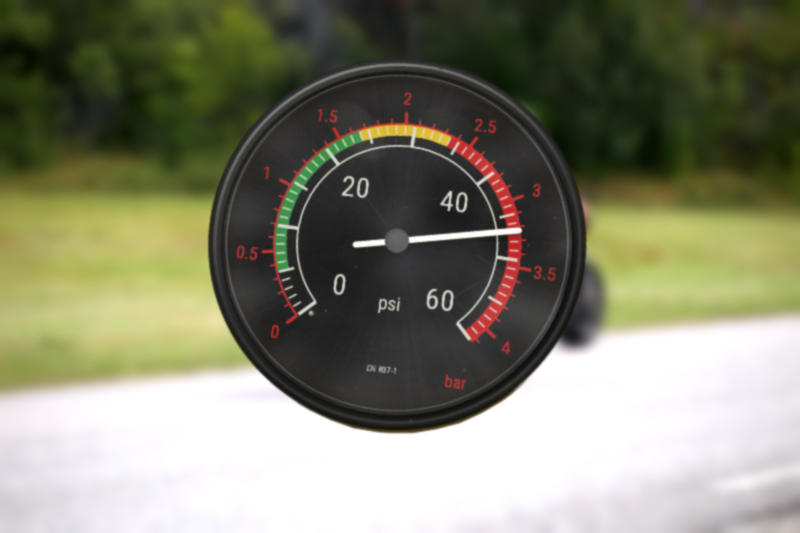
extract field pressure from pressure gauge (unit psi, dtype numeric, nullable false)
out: 47 psi
